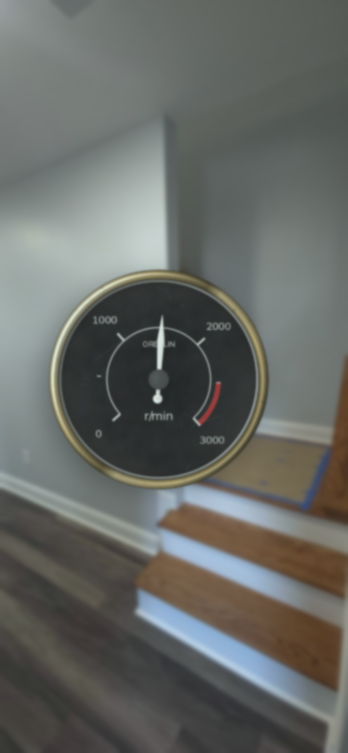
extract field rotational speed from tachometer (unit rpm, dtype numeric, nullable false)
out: 1500 rpm
